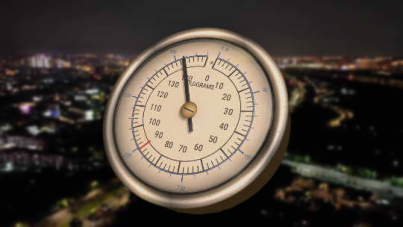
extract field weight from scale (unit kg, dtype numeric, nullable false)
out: 140 kg
